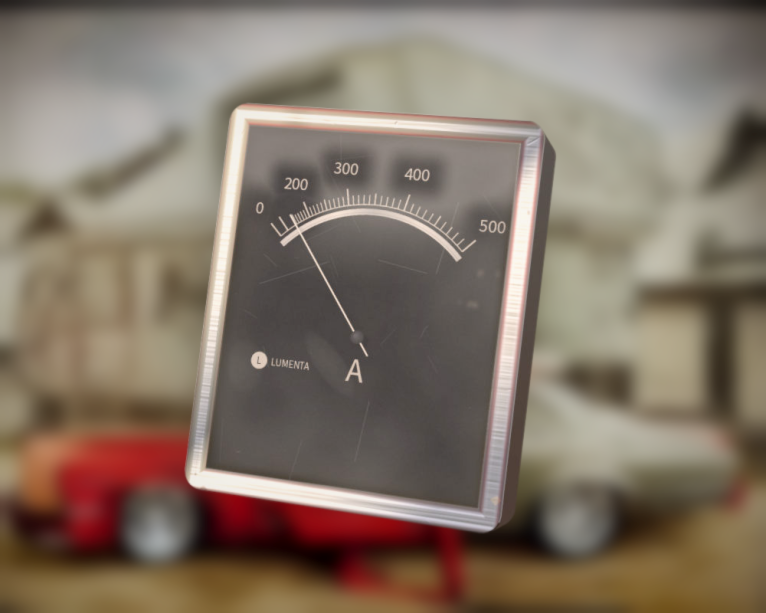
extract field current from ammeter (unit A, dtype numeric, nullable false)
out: 150 A
